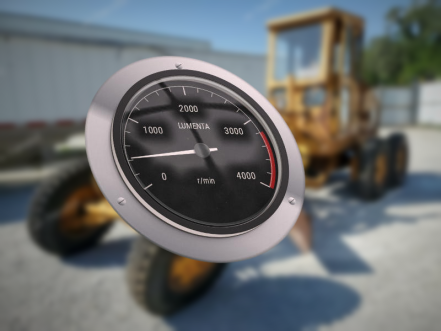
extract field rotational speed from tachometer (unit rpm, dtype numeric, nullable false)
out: 400 rpm
